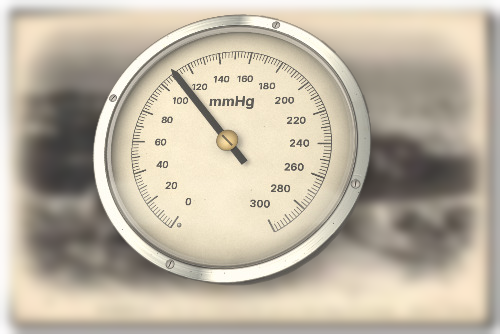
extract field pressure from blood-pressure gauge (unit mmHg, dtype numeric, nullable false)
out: 110 mmHg
